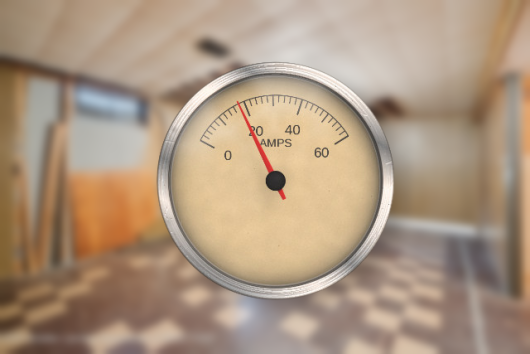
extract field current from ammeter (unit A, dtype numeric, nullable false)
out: 18 A
